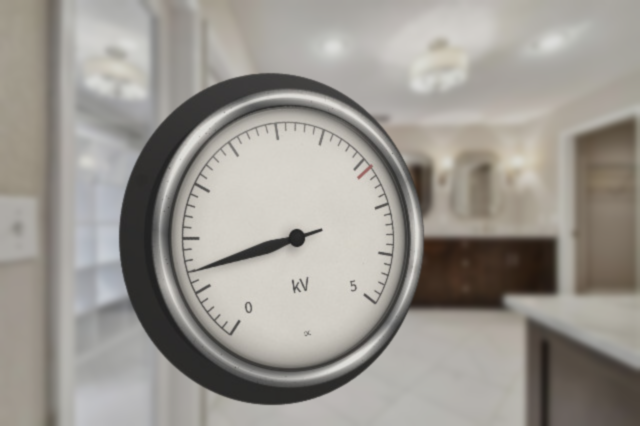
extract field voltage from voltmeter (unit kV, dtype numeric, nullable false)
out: 0.7 kV
